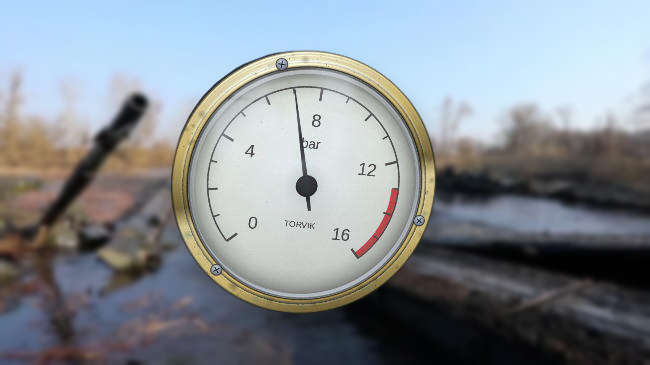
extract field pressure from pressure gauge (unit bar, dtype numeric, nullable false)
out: 7 bar
